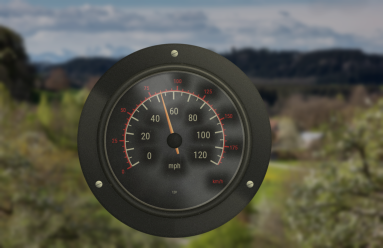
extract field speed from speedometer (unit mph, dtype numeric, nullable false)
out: 52.5 mph
